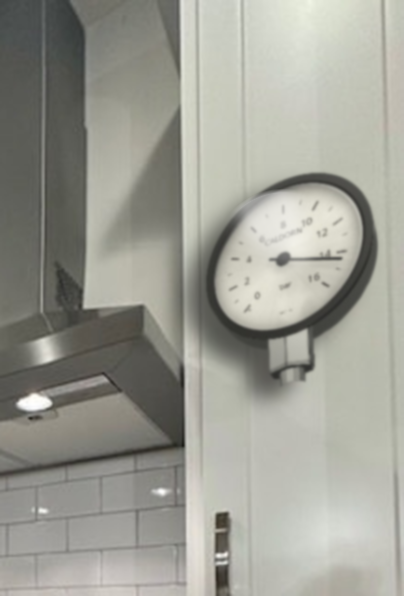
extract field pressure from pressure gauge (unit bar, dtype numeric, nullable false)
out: 14.5 bar
